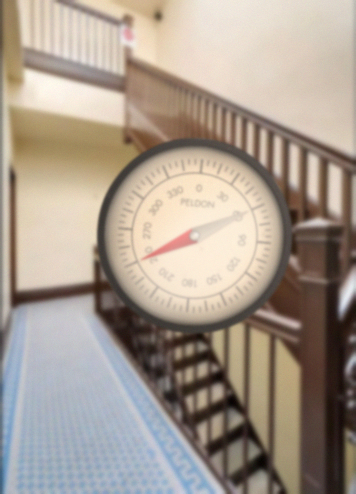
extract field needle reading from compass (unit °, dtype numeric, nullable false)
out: 240 °
